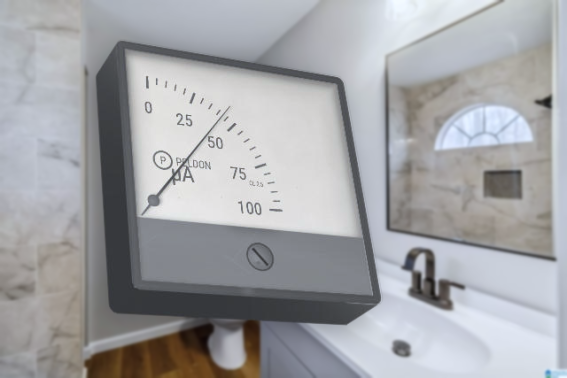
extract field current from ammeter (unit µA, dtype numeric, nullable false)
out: 42.5 µA
